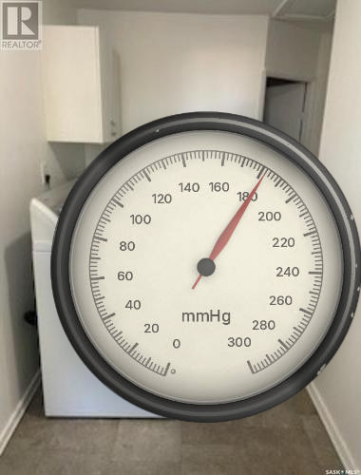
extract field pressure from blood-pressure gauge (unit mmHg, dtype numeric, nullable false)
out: 182 mmHg
